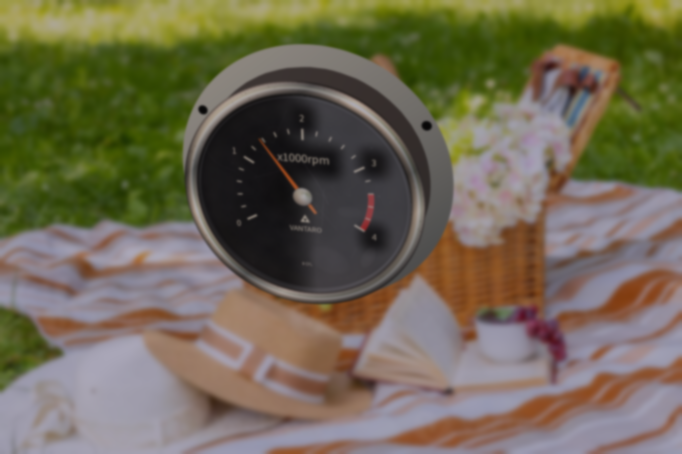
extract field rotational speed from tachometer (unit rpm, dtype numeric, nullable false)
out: 1400 rpm
